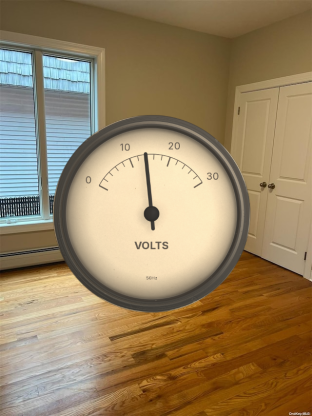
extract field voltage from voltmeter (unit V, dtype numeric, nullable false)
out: 14 V
